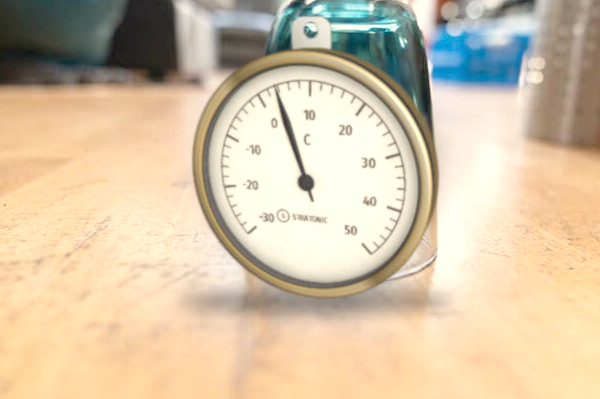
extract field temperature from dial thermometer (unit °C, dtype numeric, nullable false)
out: 4 °C
